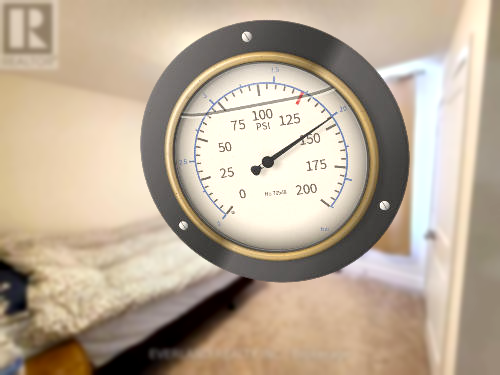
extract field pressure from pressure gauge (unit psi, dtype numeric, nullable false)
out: 145 psi
